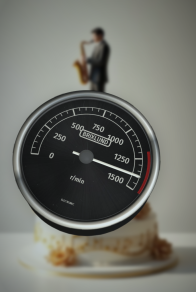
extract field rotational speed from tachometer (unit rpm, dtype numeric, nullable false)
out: 1400 rpm
